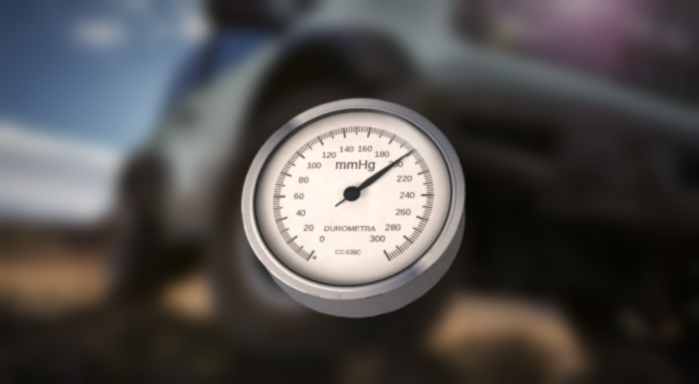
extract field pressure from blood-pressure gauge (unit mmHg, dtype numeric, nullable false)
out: 200 mmHg
